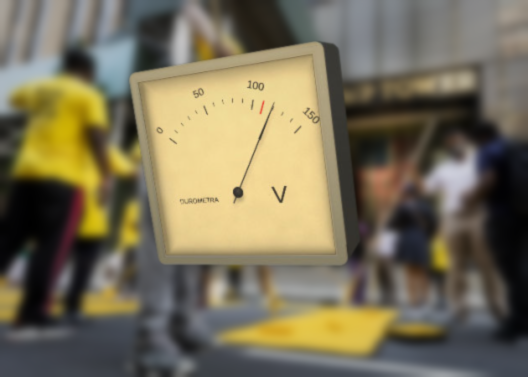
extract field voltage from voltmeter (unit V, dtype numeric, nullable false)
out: 120 V
